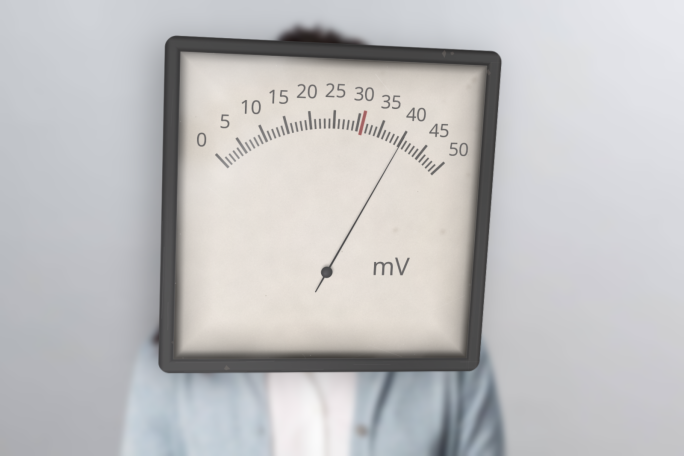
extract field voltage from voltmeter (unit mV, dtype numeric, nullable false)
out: 40 mV
